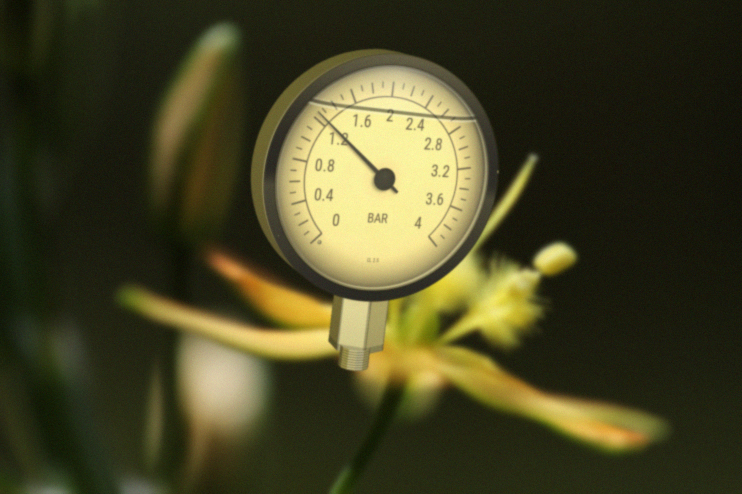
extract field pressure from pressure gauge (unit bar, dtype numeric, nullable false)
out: 1.25 bar
